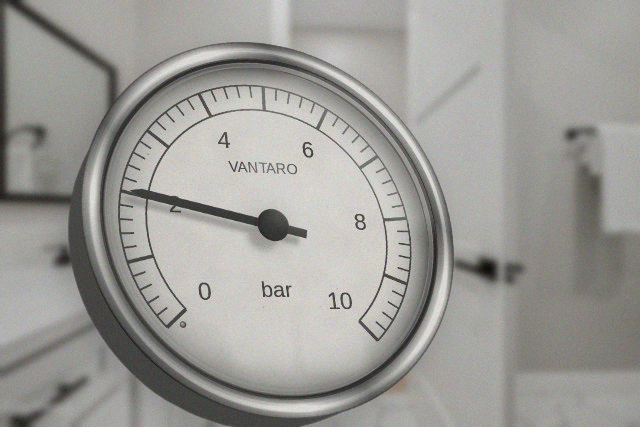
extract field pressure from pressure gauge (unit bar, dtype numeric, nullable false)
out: 2 bar
